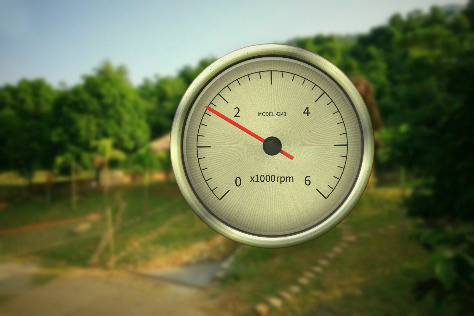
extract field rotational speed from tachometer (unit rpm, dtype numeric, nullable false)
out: 1700 rpm
